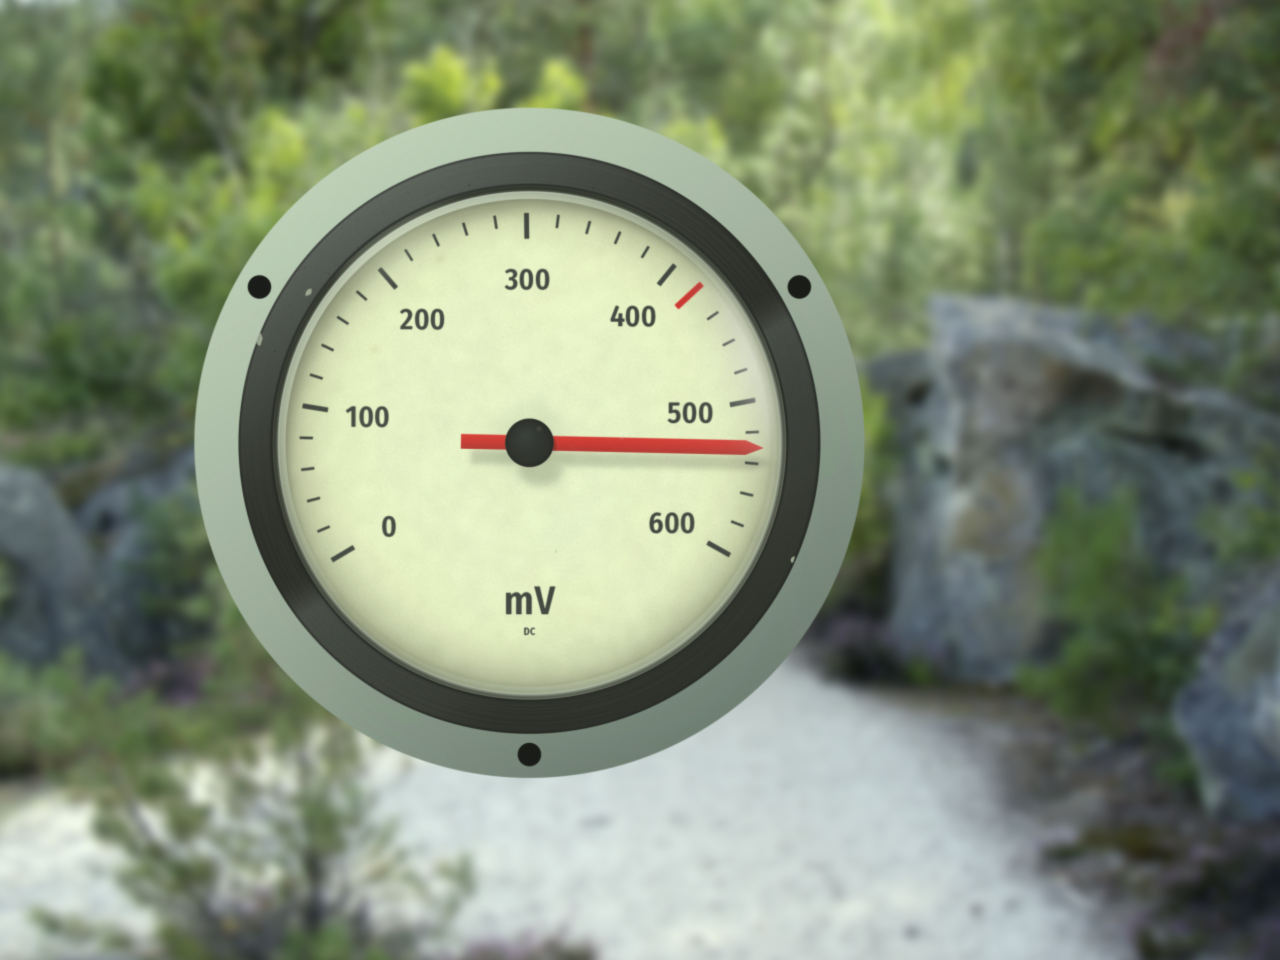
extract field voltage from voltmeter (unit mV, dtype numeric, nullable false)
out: 530 mV
